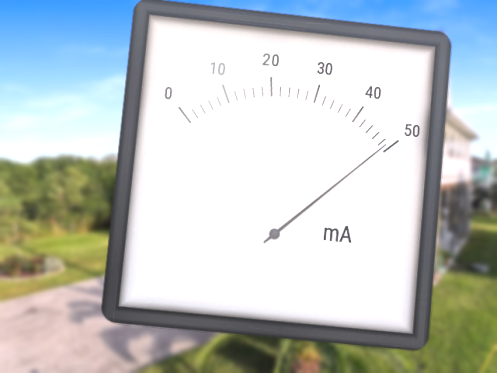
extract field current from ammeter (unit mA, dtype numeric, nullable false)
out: 49 mA
